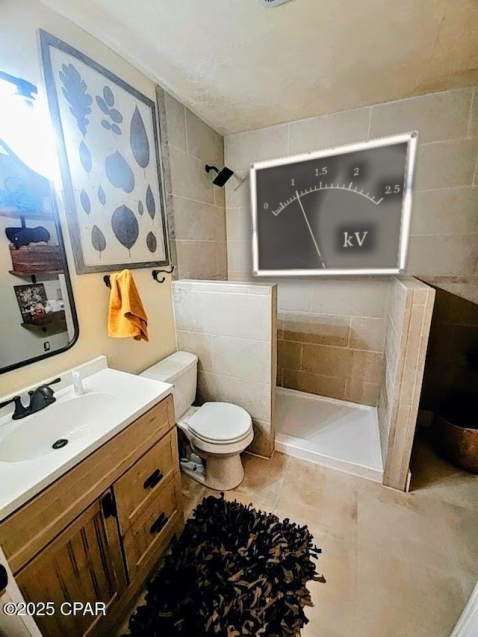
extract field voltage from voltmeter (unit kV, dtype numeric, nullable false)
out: 1 kV
